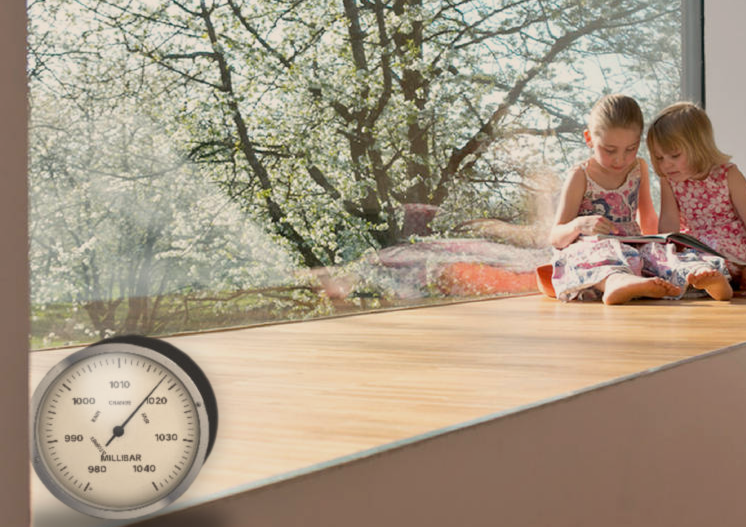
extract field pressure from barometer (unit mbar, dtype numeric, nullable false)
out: 1018 mbar
